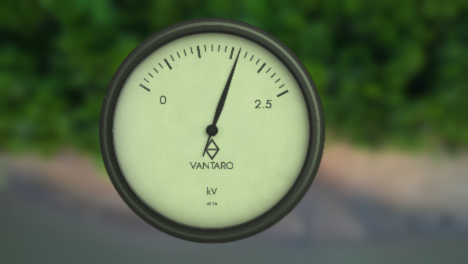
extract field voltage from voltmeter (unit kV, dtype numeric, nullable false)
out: 1.6 kV
